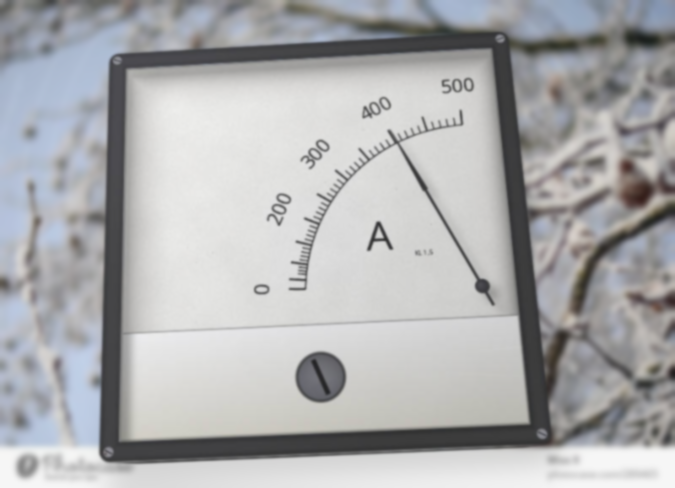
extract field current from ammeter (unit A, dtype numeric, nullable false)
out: 400 A
